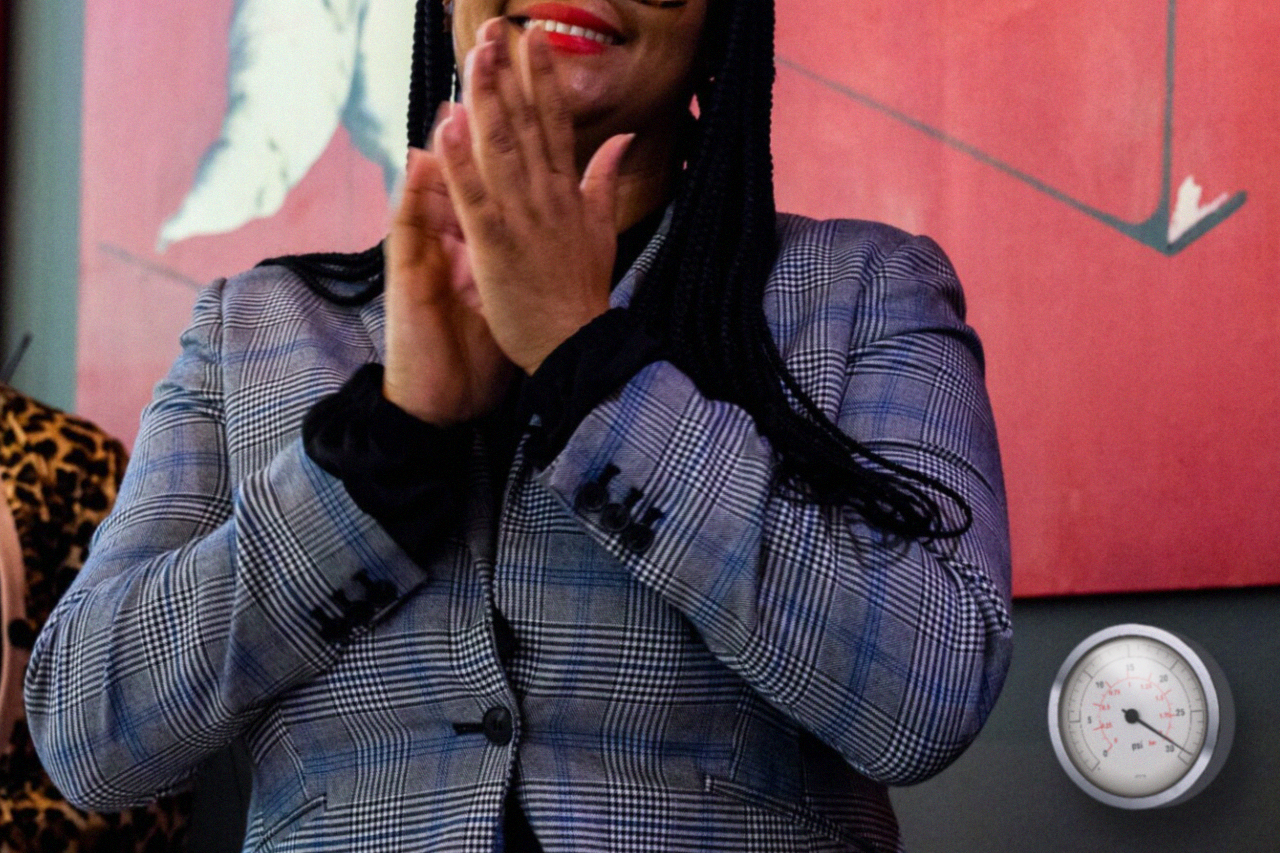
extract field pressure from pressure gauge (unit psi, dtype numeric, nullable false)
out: 29 psi
